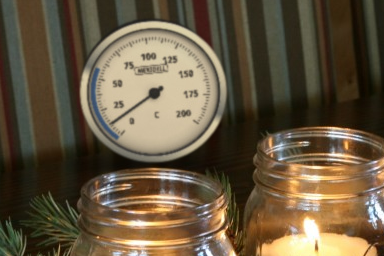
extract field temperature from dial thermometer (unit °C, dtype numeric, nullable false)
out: 12.5 °C
